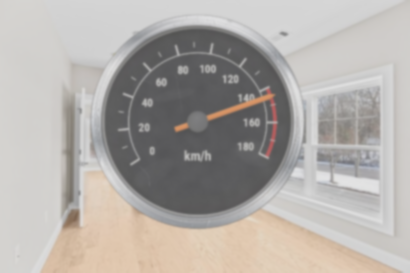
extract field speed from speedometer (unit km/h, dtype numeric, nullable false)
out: 145 km/h
